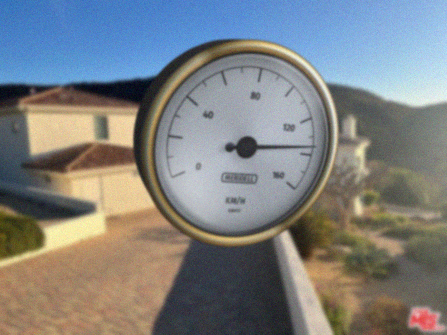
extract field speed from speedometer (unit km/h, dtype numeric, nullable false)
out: 135 km/h
